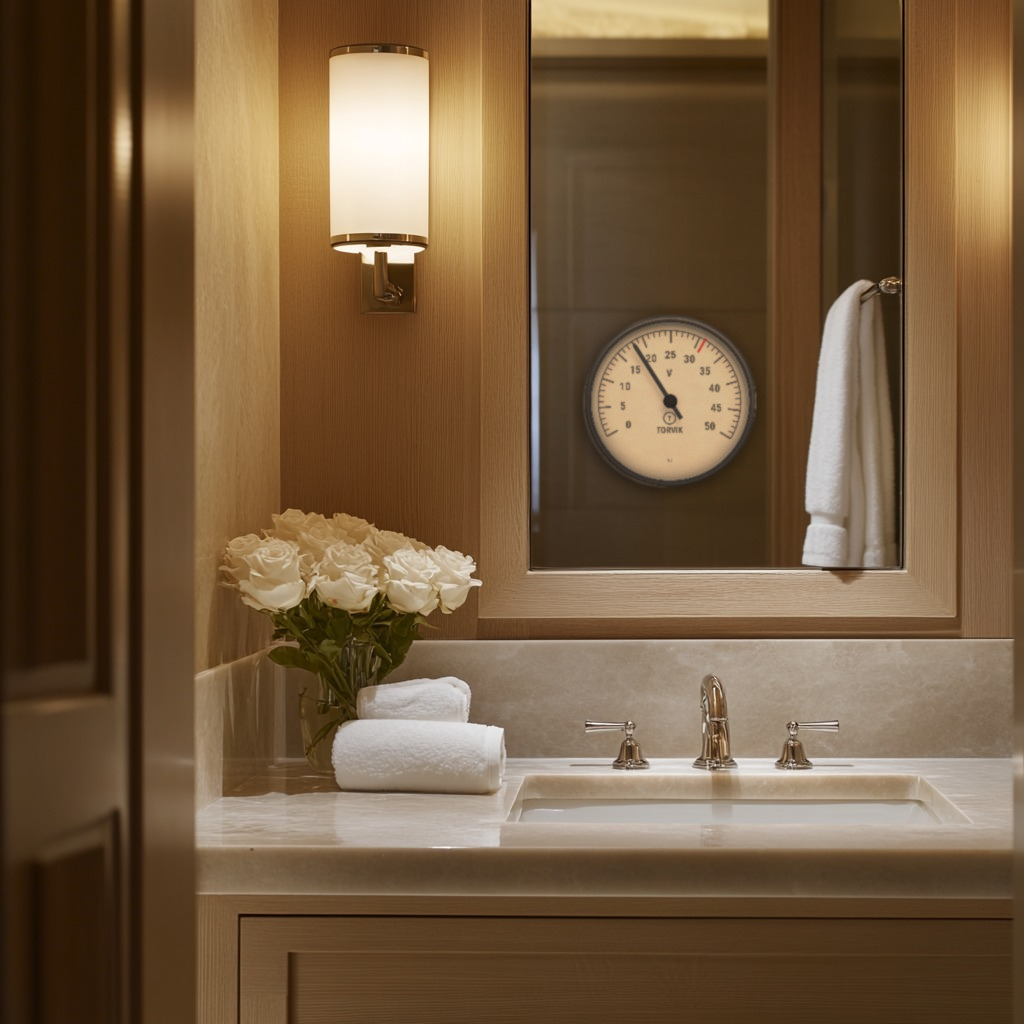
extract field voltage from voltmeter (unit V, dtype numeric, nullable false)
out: 18 V
